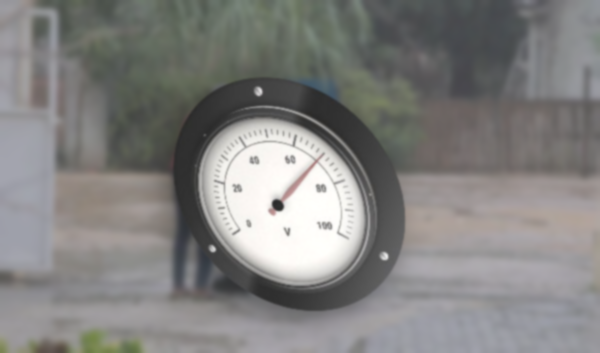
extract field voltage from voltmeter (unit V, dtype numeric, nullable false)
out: 70 V
